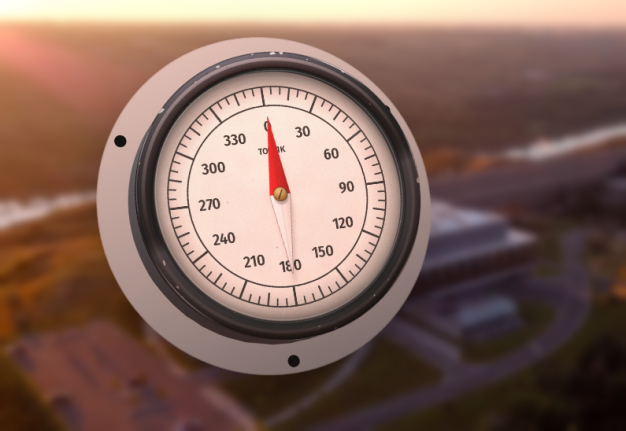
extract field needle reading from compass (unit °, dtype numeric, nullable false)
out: 0 °
